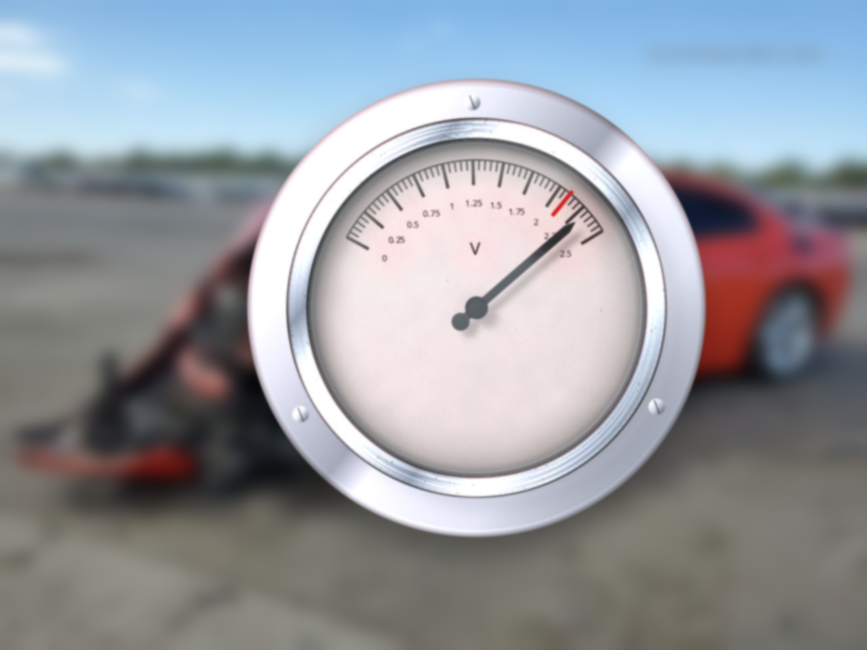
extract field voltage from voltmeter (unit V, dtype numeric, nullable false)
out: 2.3 V
